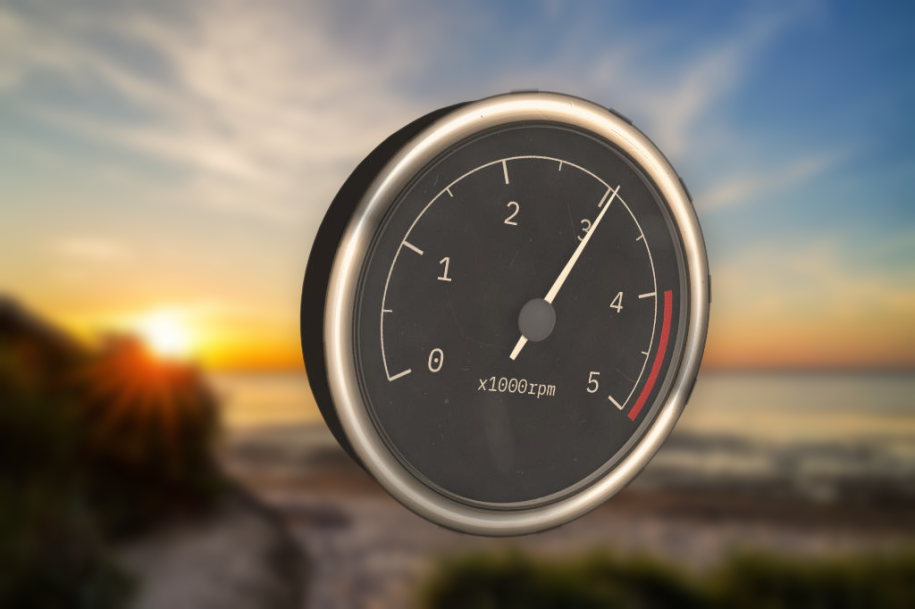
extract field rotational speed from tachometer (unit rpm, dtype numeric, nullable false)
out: 3000 rpm
